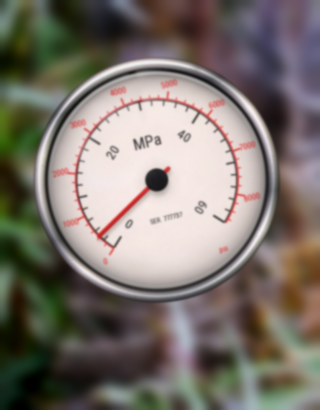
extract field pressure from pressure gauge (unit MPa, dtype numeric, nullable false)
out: 3 MPa
